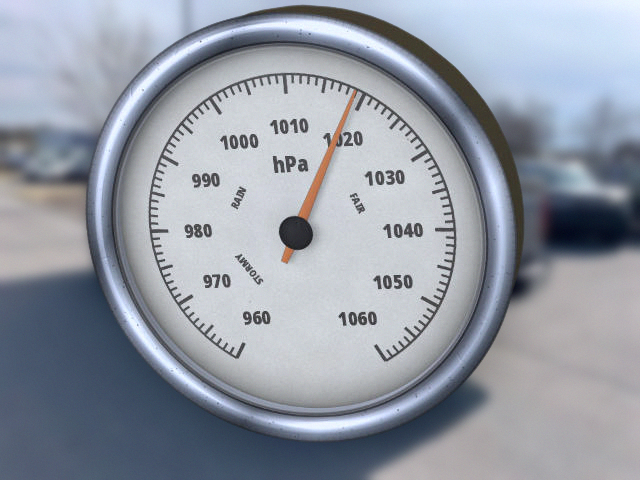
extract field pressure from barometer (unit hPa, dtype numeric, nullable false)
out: 1019 hPa
